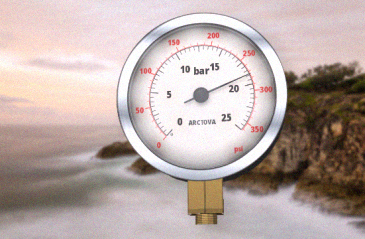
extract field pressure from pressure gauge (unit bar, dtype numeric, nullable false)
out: 19 bar
